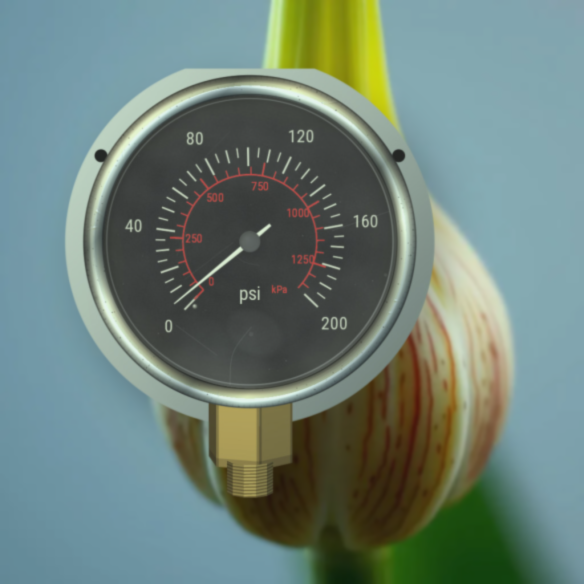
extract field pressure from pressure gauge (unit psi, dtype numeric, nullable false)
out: 5 psi
